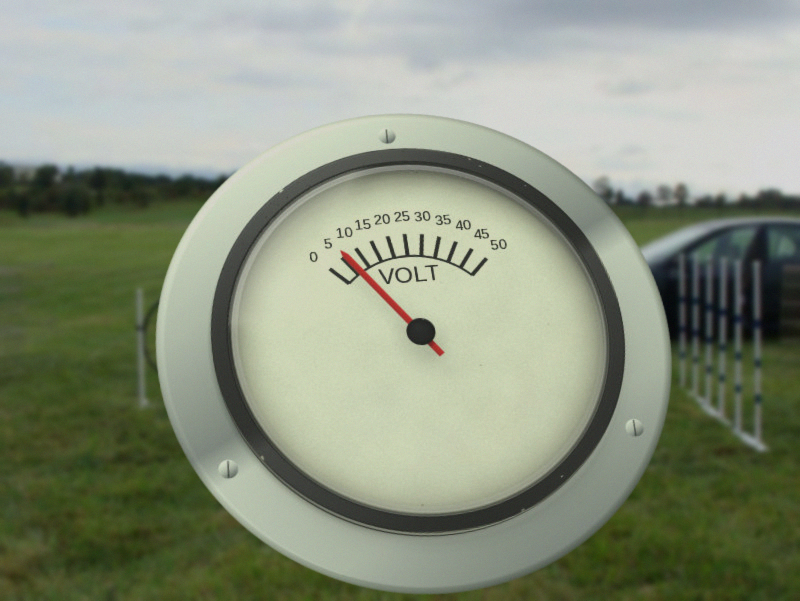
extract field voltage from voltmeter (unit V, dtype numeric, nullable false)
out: 5 V
